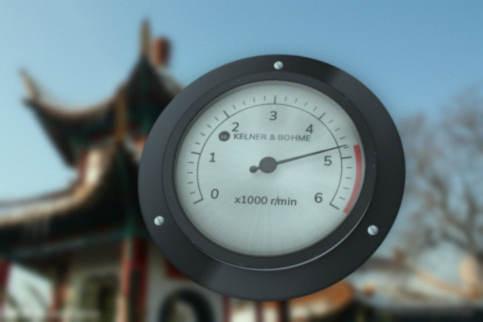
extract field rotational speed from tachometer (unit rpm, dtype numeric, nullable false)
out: 4800 rpm
